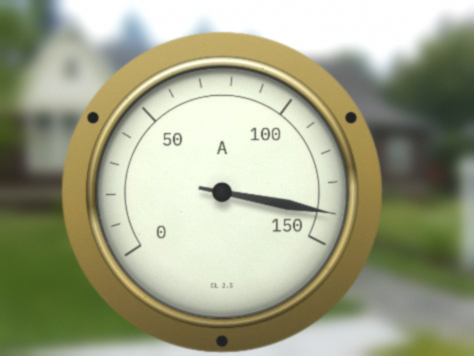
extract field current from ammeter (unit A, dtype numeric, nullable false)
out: 140 A
